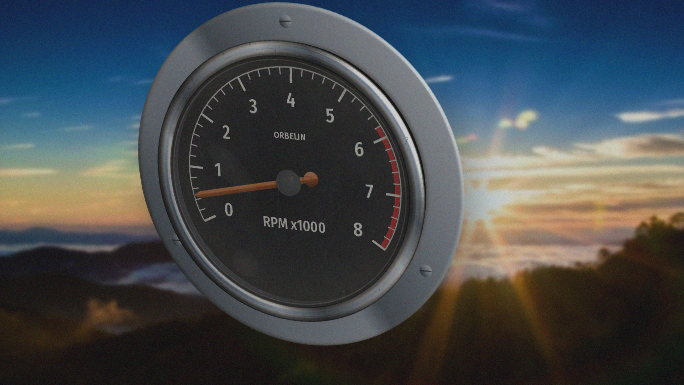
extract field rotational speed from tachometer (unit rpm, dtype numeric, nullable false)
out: 500 rpm
